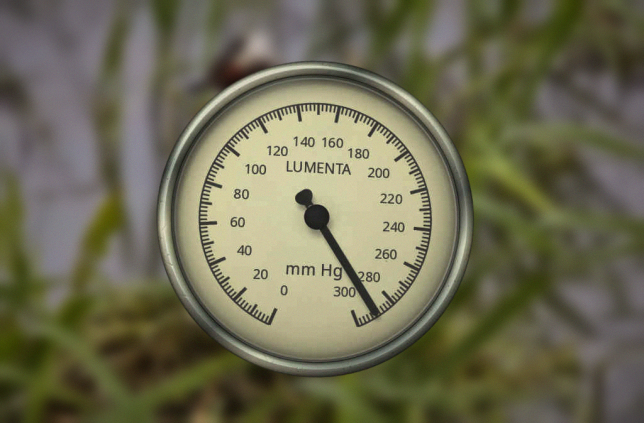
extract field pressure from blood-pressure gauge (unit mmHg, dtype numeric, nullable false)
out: 290 mmHg
